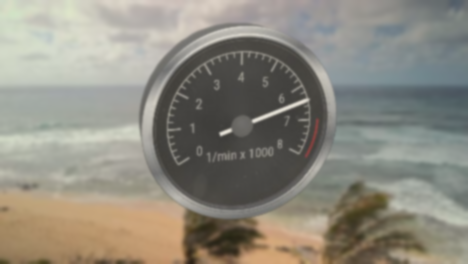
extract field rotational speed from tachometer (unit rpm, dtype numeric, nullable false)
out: 6400 rpm
